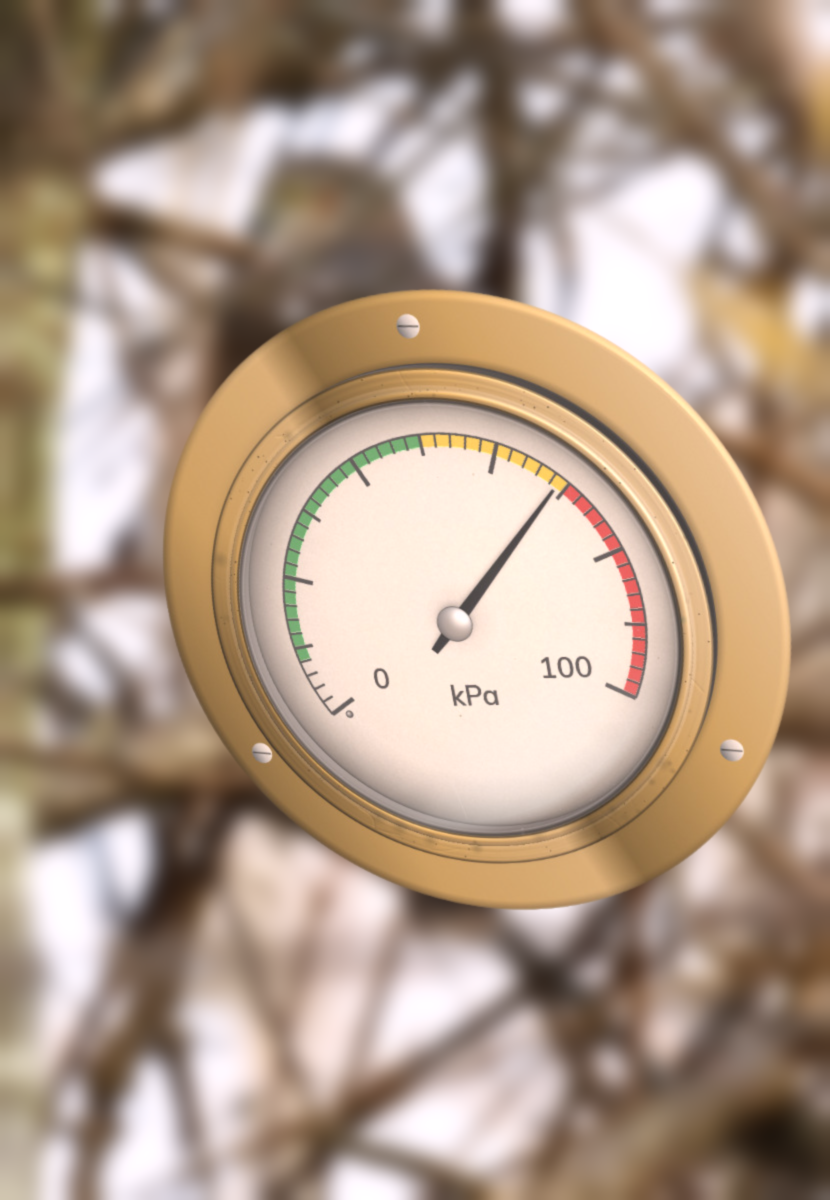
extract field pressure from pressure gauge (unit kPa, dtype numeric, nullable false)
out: 69 kPa
